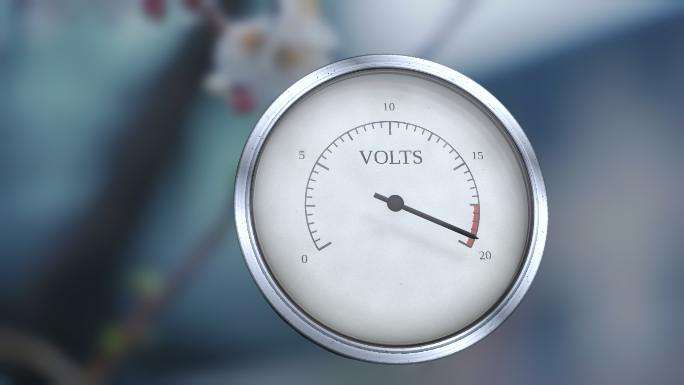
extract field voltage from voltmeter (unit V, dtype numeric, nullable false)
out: 19.5 V
